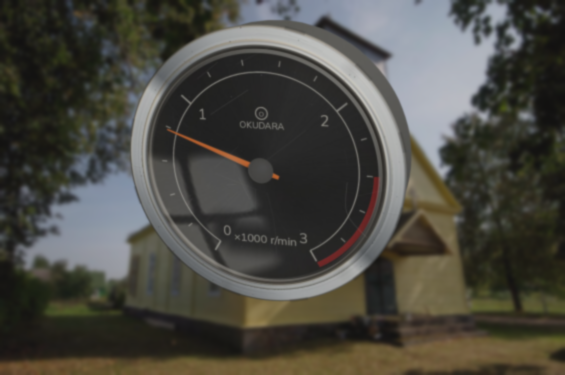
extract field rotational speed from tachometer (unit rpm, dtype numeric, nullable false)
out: 800 rpm
